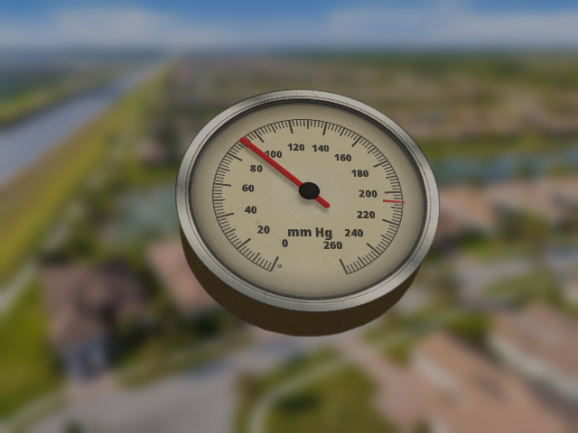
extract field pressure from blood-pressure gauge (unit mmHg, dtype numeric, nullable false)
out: 90 mmHg
